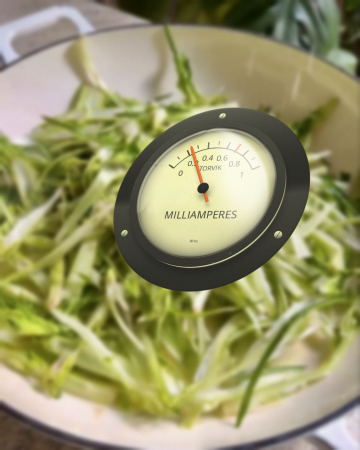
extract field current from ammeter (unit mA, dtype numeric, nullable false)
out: 0.25 mA
